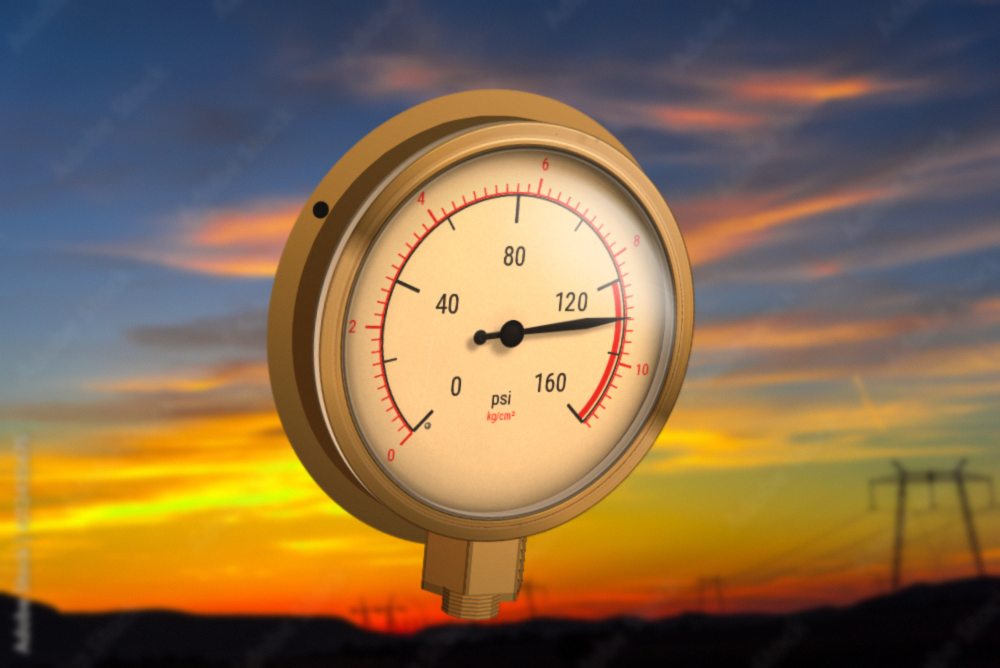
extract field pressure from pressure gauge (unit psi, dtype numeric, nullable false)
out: 130 psi
